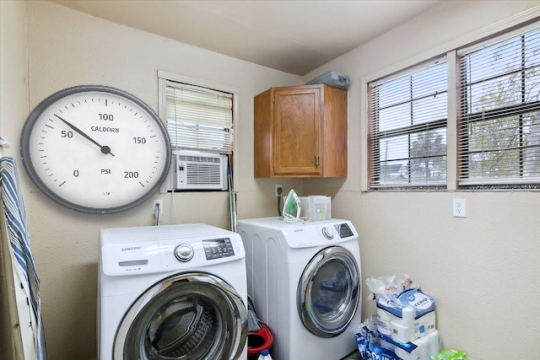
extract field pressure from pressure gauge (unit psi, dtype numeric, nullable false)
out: 60 psi
